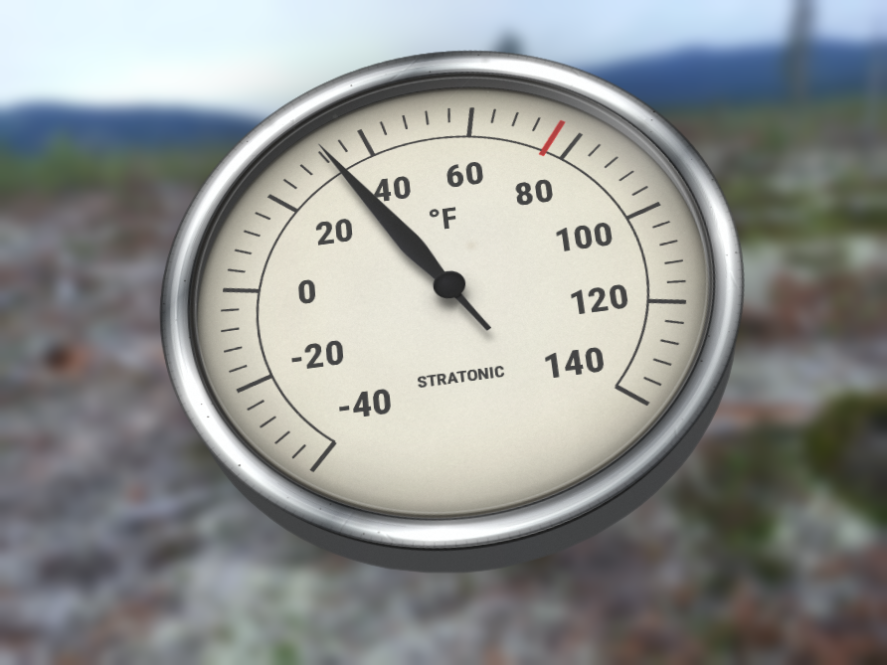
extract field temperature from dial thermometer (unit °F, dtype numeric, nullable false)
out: 32 °F
